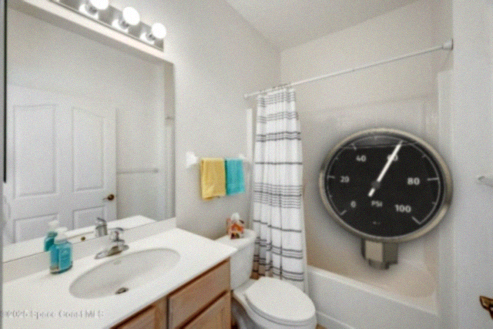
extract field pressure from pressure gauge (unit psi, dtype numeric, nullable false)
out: 60 psi
